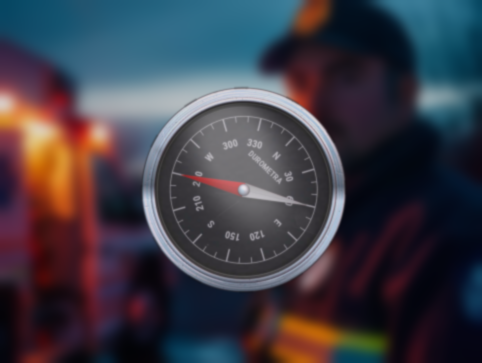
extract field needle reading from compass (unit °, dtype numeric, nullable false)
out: 240 °
